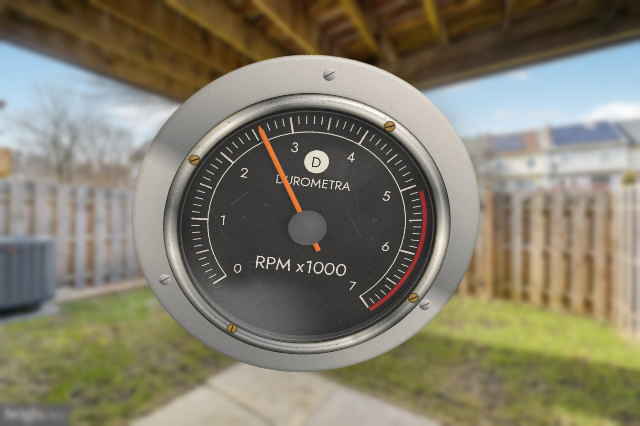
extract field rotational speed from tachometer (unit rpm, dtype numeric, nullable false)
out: 2600 rpm
